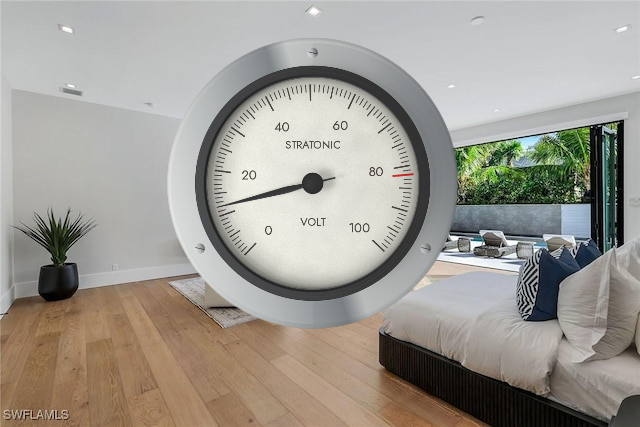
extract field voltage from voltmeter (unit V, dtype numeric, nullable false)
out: 12 V
